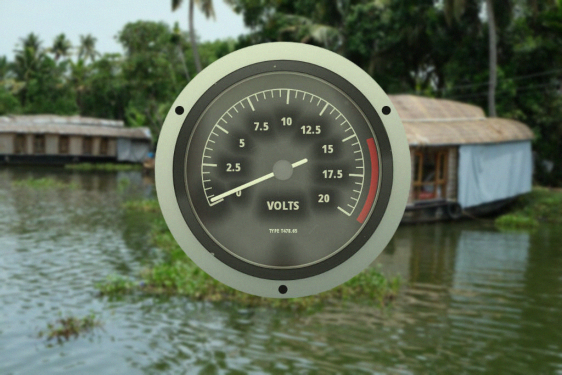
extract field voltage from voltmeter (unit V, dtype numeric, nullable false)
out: 0.25 V
